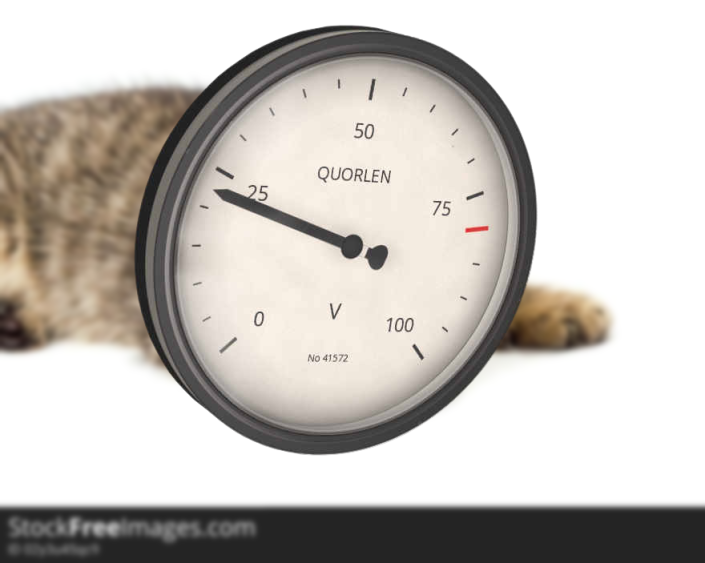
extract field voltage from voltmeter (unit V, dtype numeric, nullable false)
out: 22.5 V
